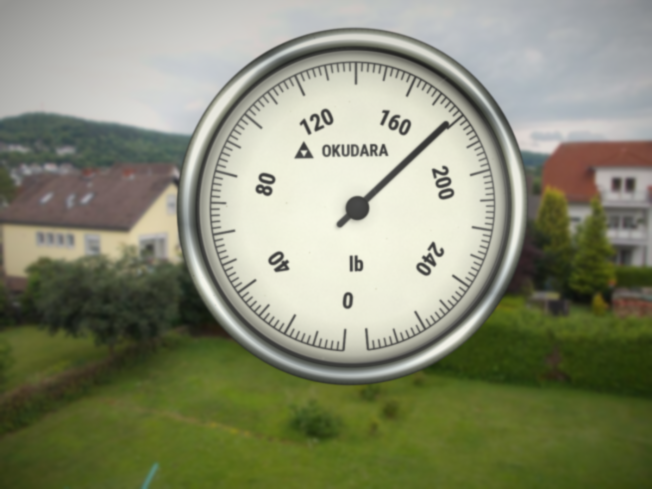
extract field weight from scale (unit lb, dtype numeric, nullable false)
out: 178 lb
